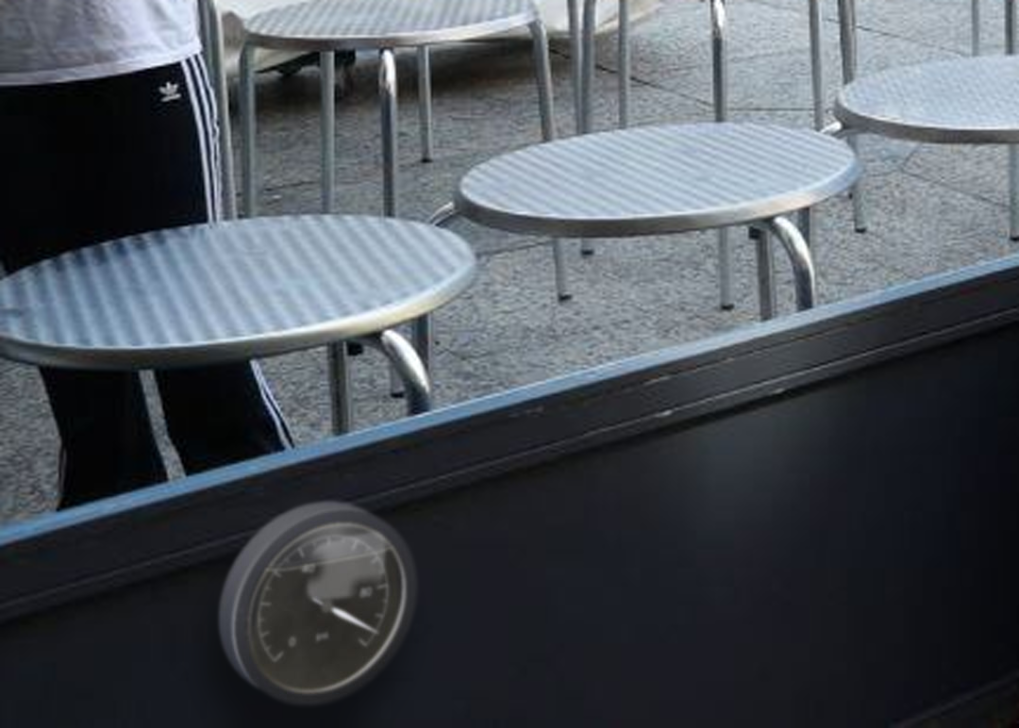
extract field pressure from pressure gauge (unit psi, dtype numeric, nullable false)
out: 95 psi
